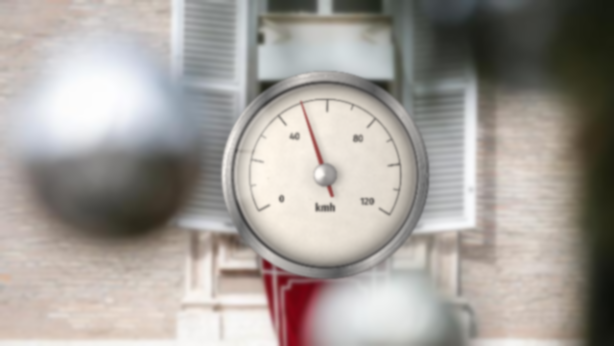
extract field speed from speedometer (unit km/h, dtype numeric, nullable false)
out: 50 km/h
